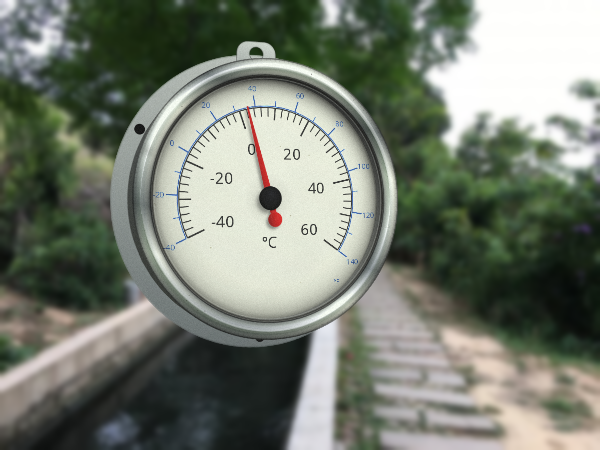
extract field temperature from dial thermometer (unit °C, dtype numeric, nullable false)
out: 2 °C
